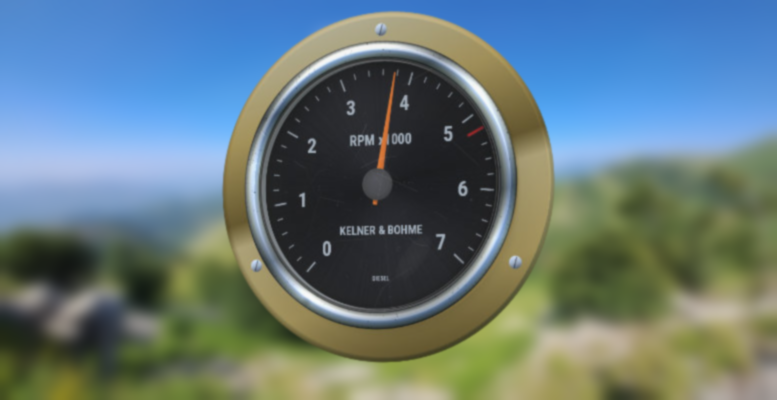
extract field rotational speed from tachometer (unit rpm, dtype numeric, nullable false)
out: 3800 rpm
